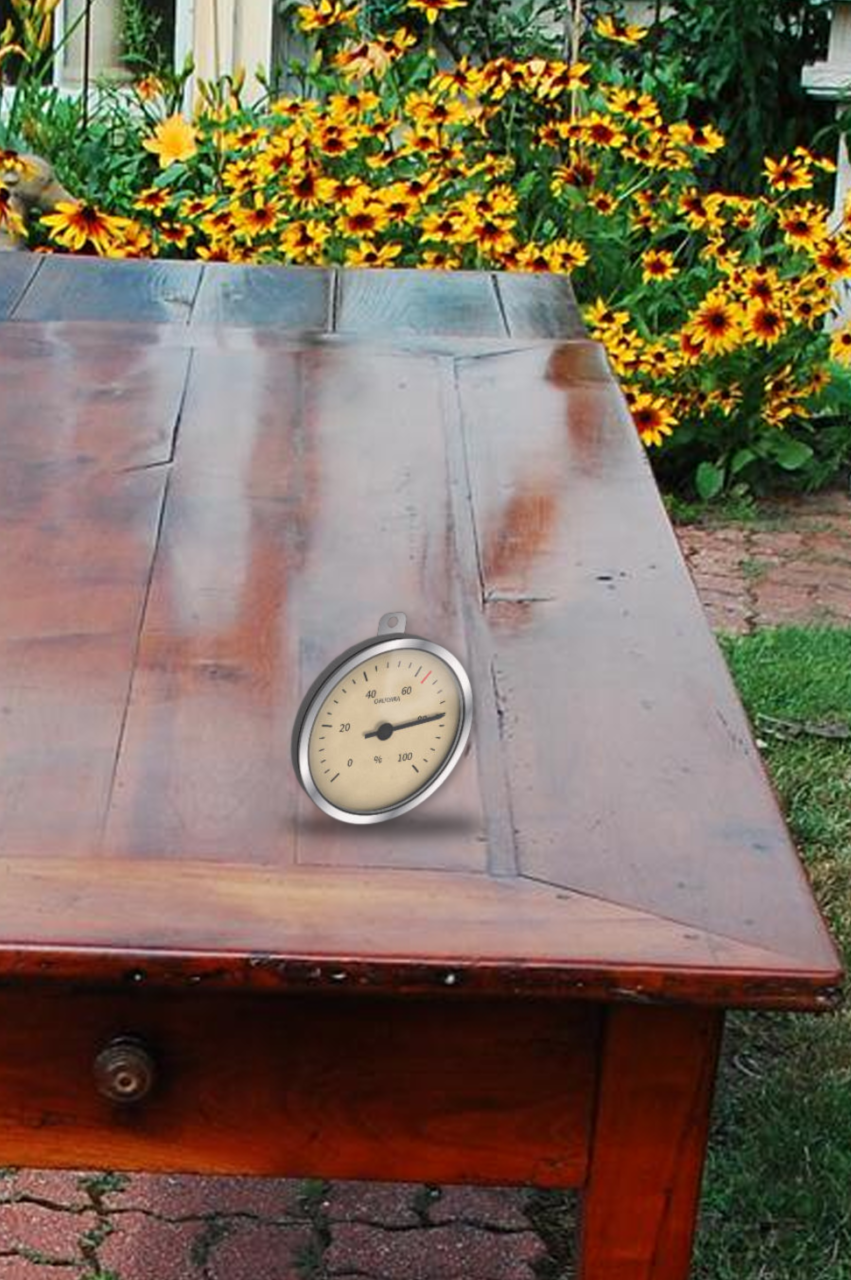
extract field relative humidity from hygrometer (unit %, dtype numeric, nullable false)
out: 80 %
